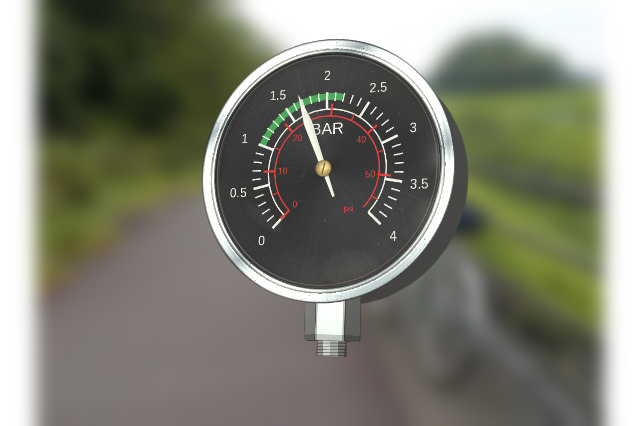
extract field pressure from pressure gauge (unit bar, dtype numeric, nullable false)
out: 1.7 bar
